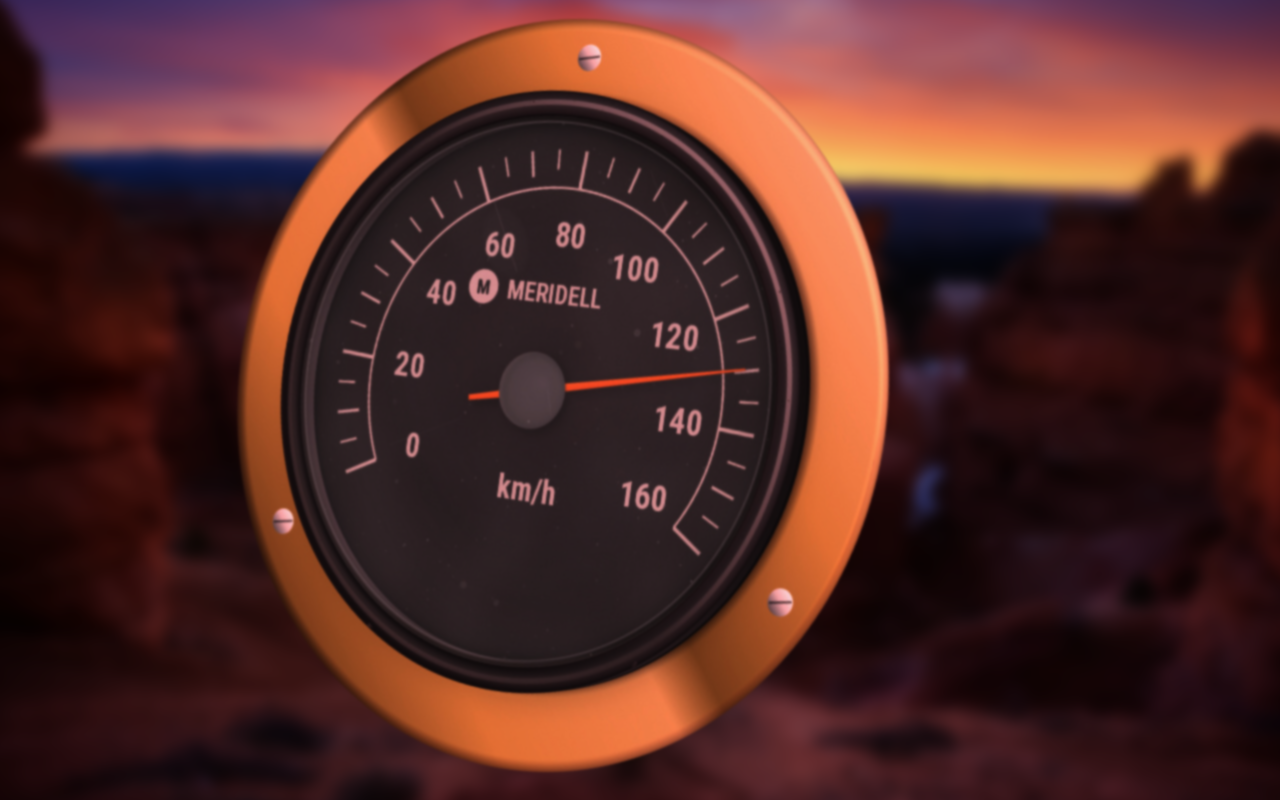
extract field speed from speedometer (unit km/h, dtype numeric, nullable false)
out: 130 km/h
